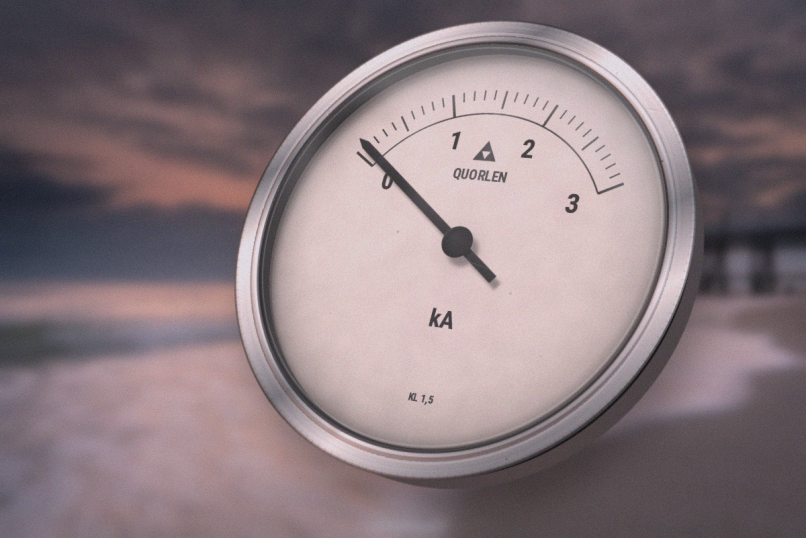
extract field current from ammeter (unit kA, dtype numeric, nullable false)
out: 0.1 kA
